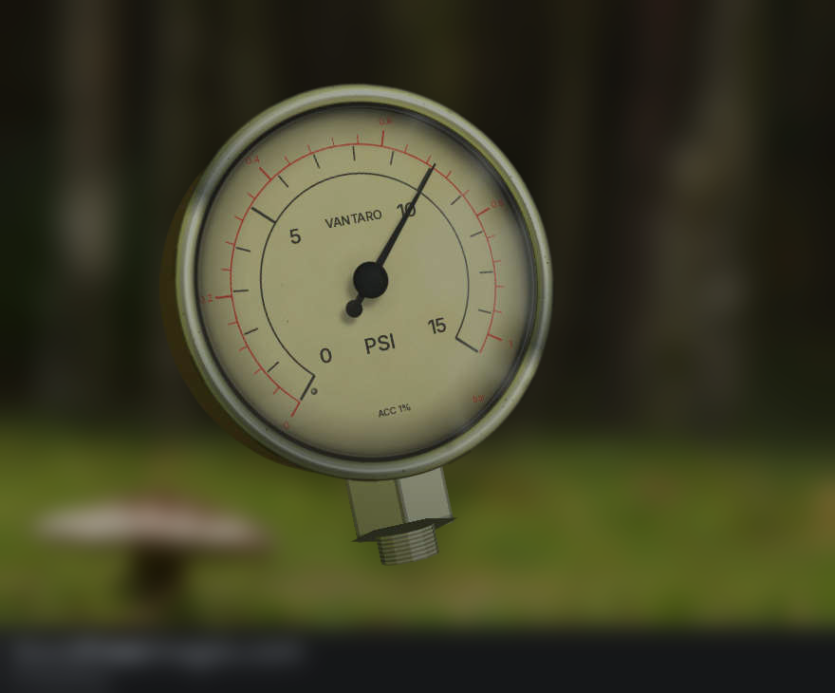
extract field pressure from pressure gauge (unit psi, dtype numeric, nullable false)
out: 10 psi
